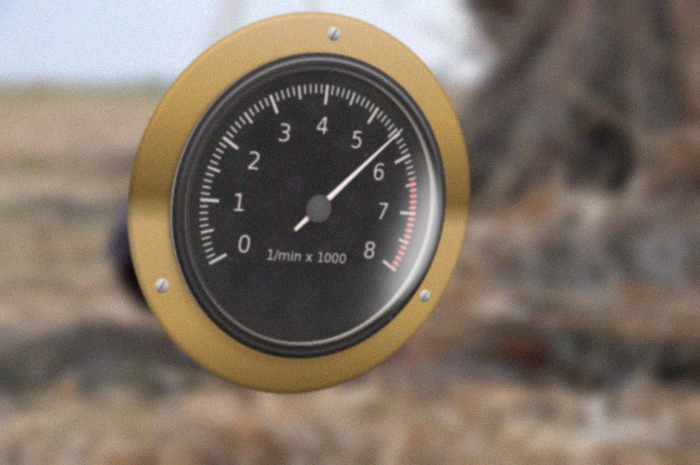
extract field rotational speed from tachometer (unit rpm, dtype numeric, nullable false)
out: 5500 rpm
